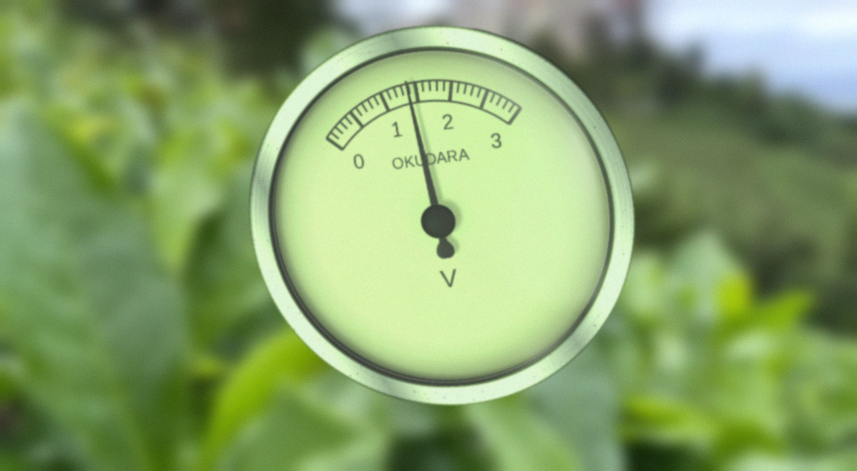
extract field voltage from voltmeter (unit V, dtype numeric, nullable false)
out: 1.4 V
